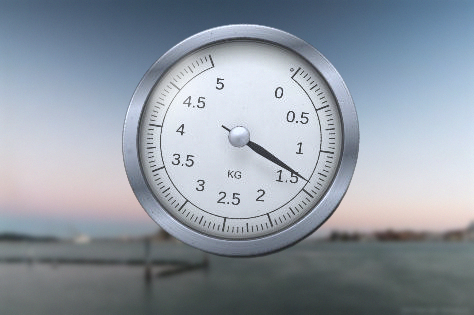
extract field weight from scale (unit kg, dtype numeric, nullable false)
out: 1.4 kg
